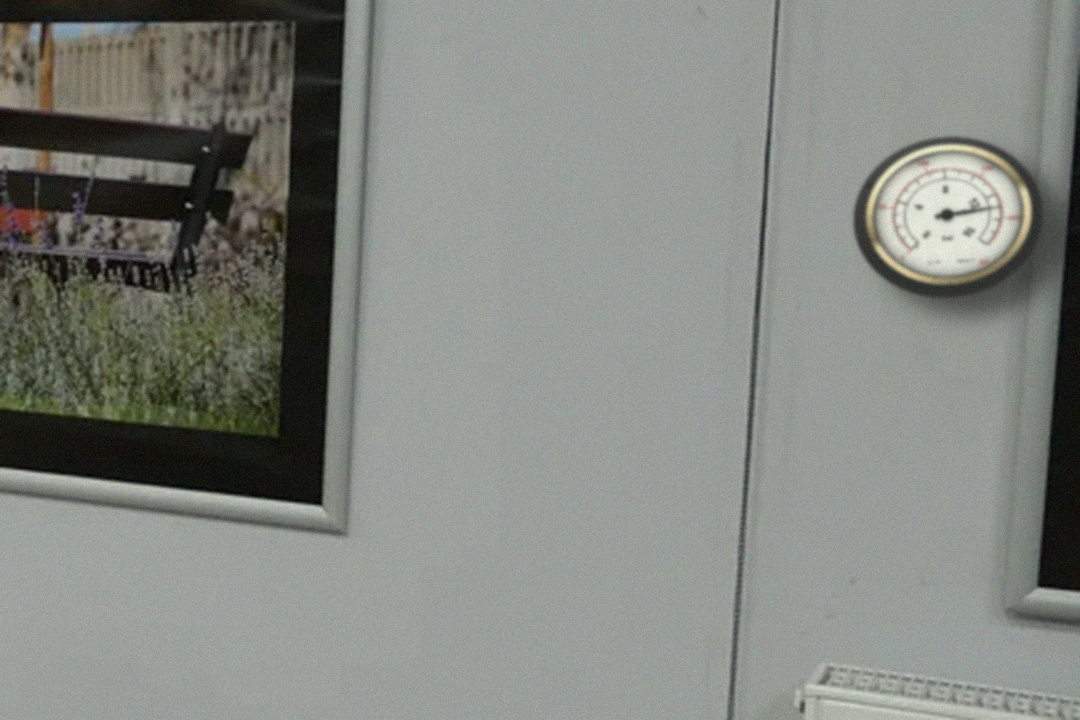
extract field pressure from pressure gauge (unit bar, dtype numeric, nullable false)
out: 13 bar
